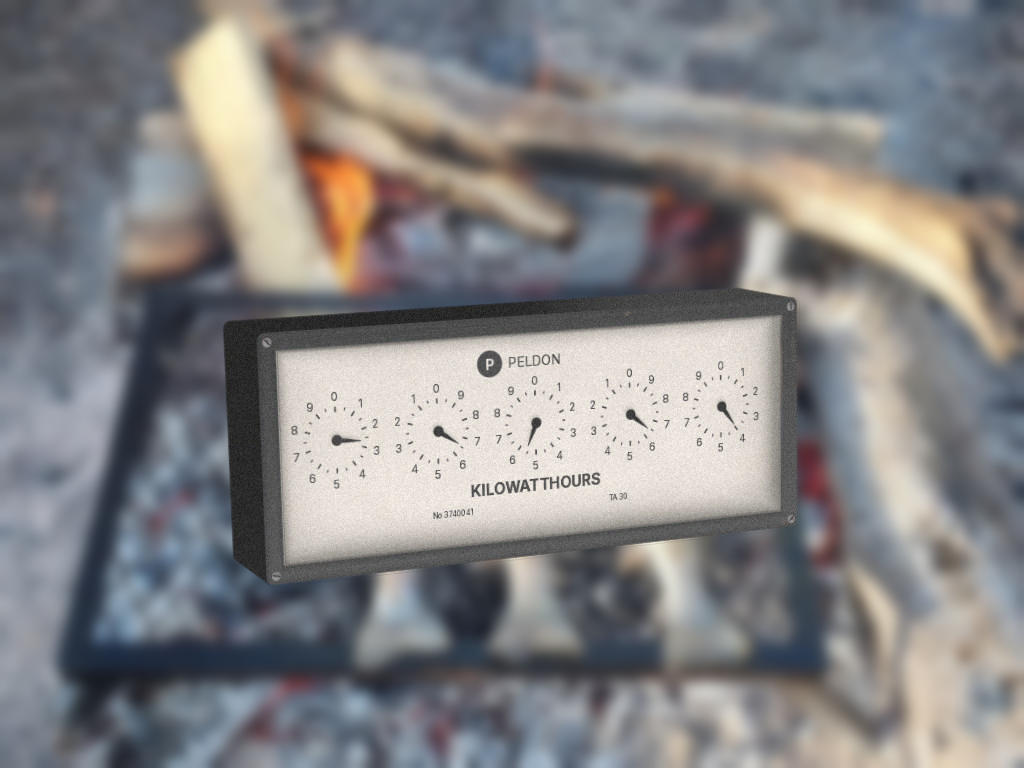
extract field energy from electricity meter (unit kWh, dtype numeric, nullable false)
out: 26564 kWh
